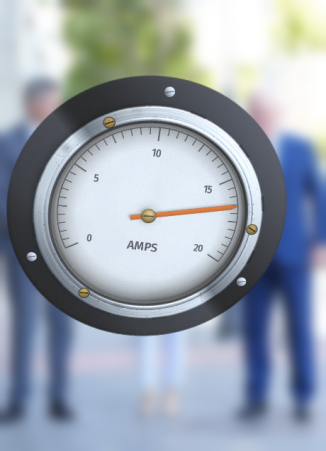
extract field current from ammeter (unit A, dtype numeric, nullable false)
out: 16.5 A
